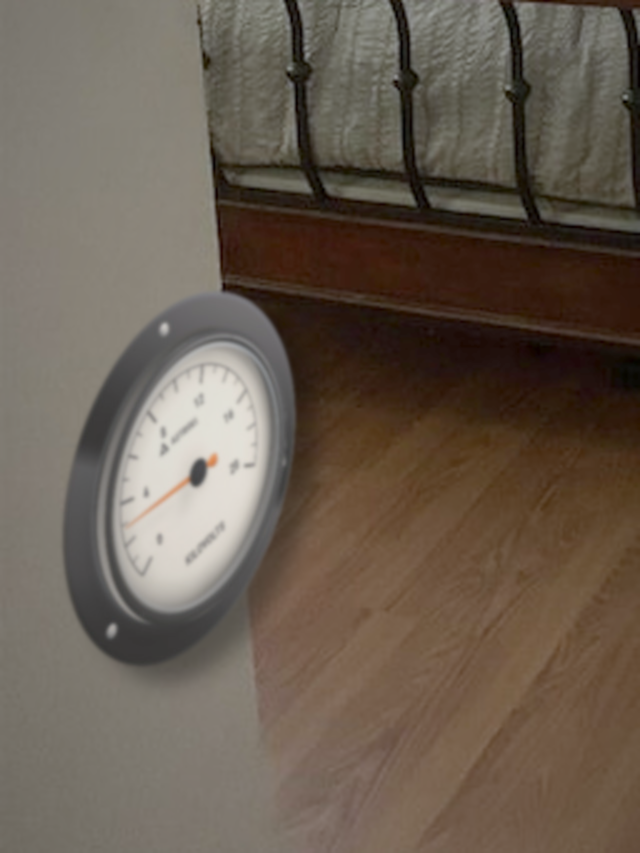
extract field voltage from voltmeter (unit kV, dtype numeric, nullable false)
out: 3 kV
